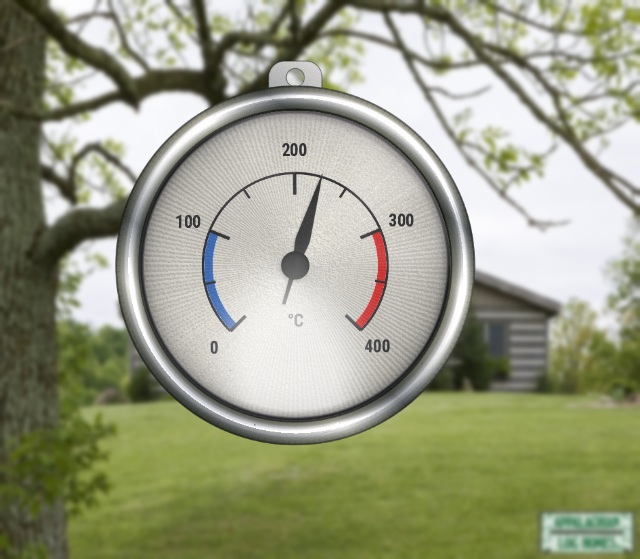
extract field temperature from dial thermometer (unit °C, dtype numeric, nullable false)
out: 225 °C
